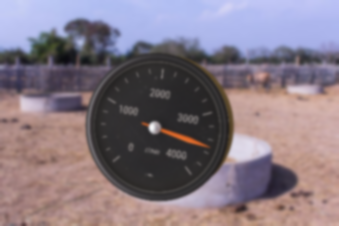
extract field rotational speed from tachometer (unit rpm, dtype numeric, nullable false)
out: 3500 rpm
